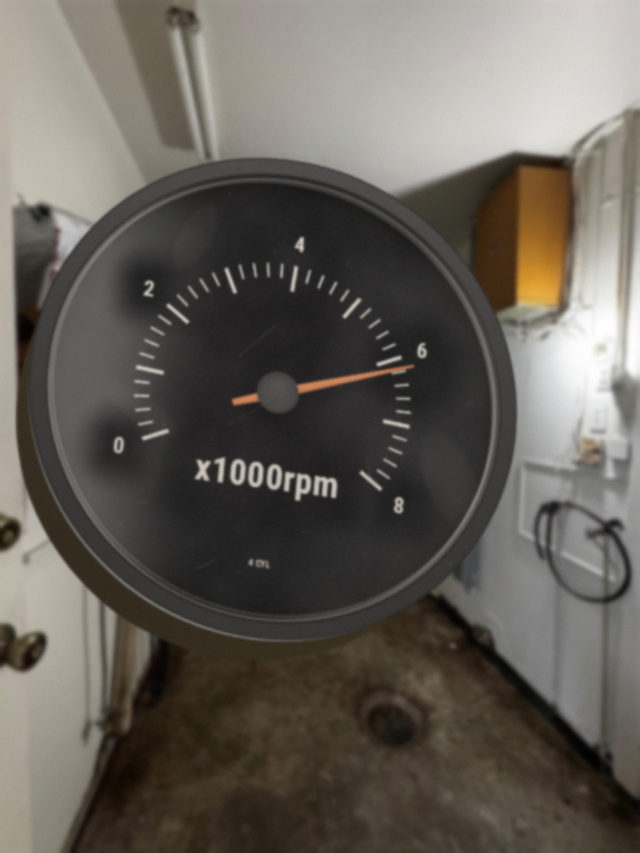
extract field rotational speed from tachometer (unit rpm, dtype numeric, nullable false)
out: 6200 rpm
